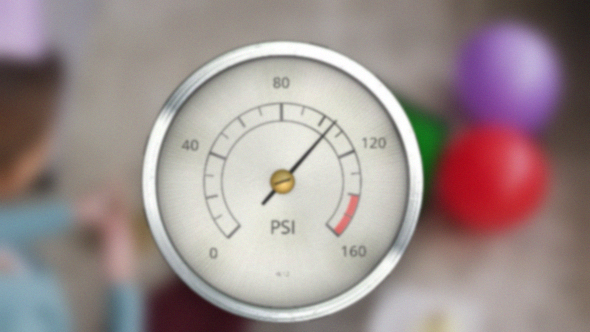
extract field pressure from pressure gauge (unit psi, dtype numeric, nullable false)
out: 105 psi
